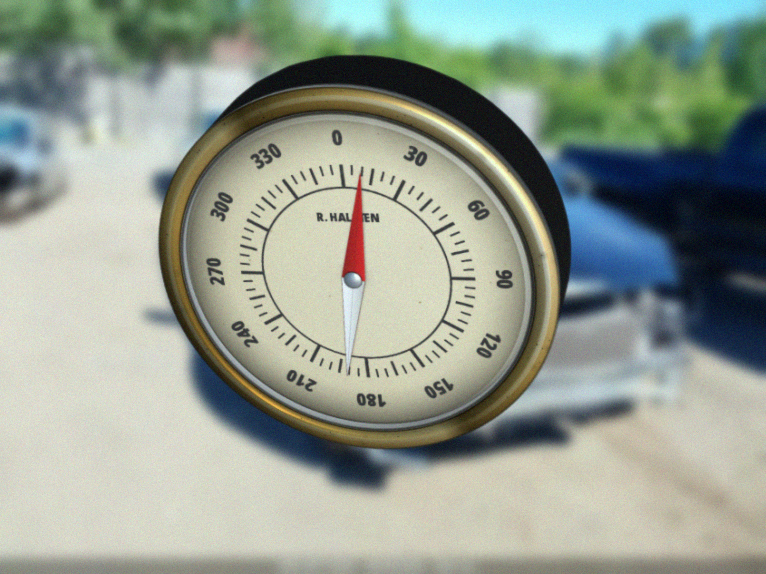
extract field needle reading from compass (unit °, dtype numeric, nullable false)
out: 10 °
